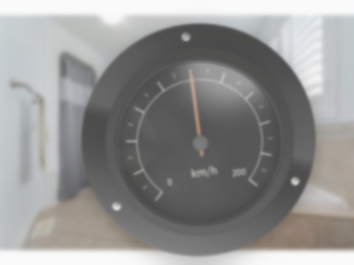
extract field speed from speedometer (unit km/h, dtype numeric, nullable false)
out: 100 km/h
